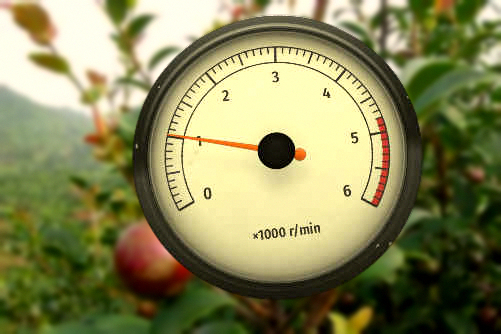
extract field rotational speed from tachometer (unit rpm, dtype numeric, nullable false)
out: 1000 rpm
